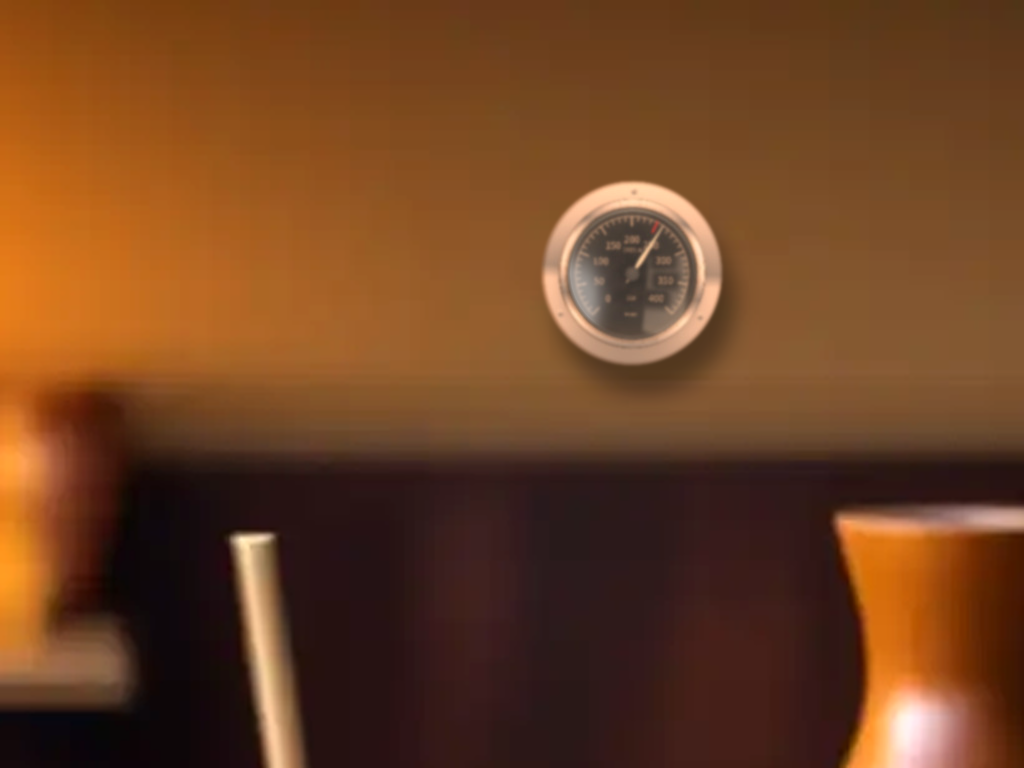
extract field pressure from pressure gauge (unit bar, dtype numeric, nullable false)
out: 250 bar
